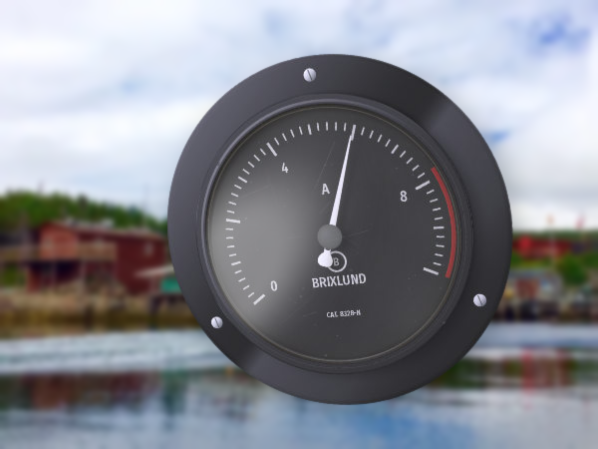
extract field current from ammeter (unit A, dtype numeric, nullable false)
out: 6 A
